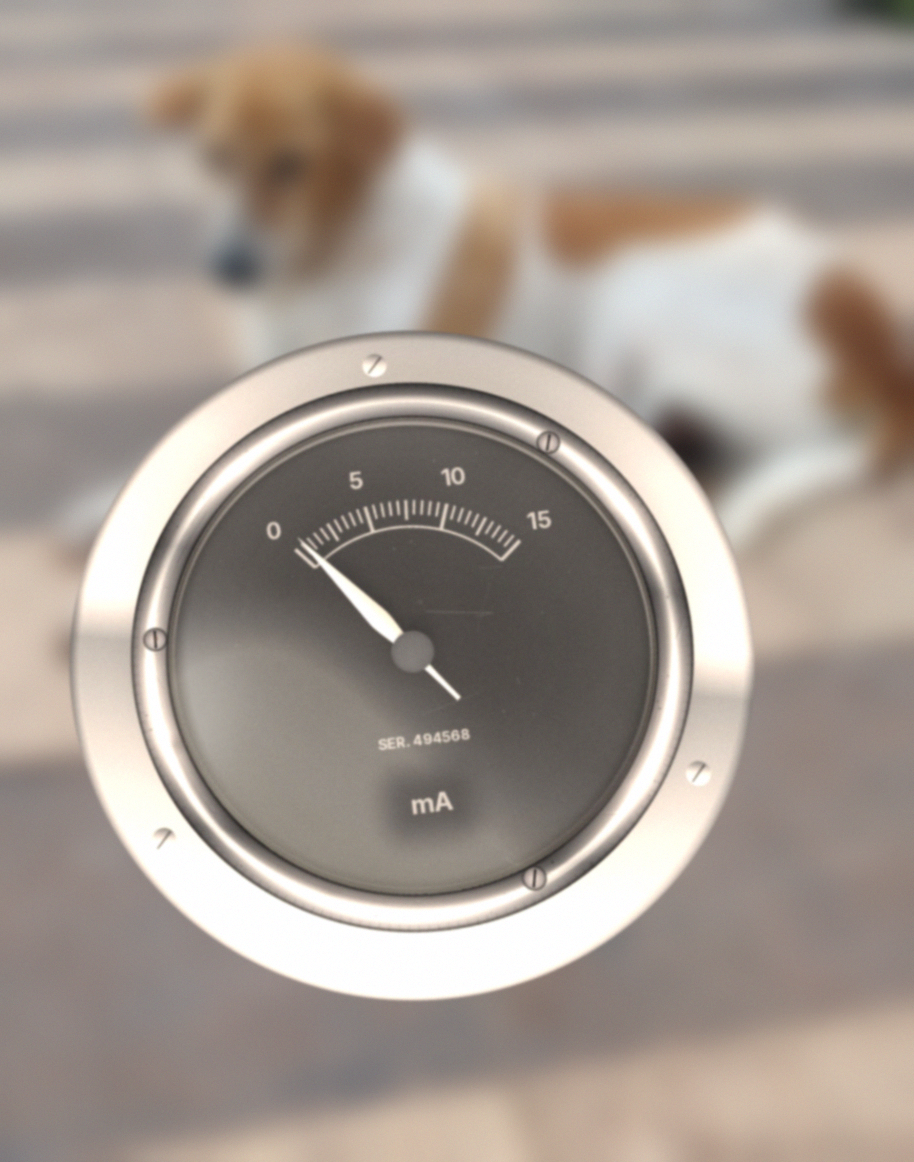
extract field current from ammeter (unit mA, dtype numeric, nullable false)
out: 0.5 mA
